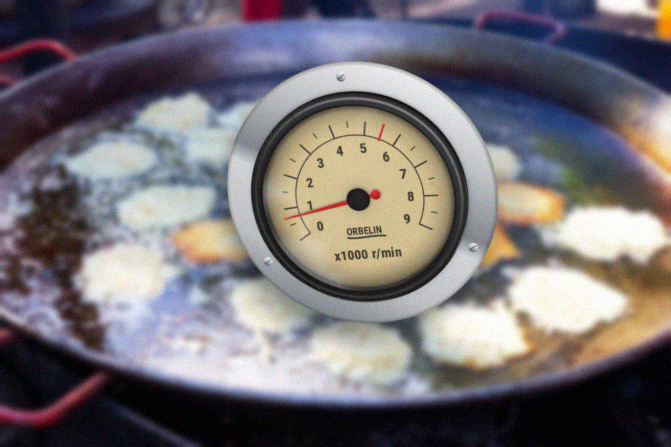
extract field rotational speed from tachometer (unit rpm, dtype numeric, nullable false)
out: 750 rpm
